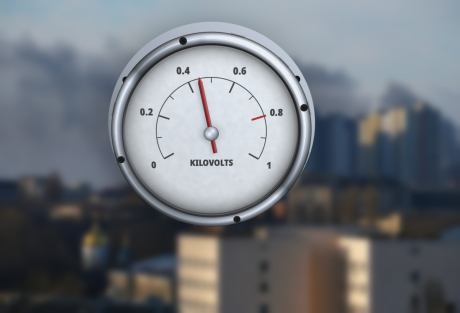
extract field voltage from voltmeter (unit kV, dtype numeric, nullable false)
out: 0.45 kV
